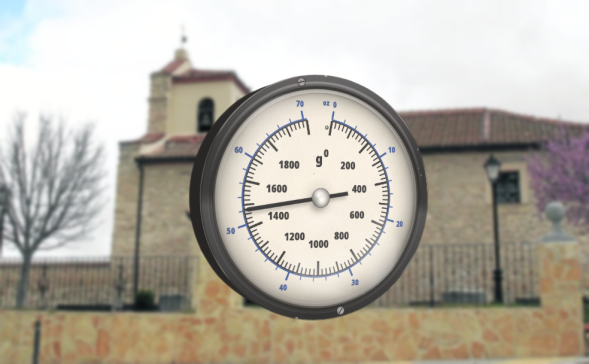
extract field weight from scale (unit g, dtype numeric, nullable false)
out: 1480 g
